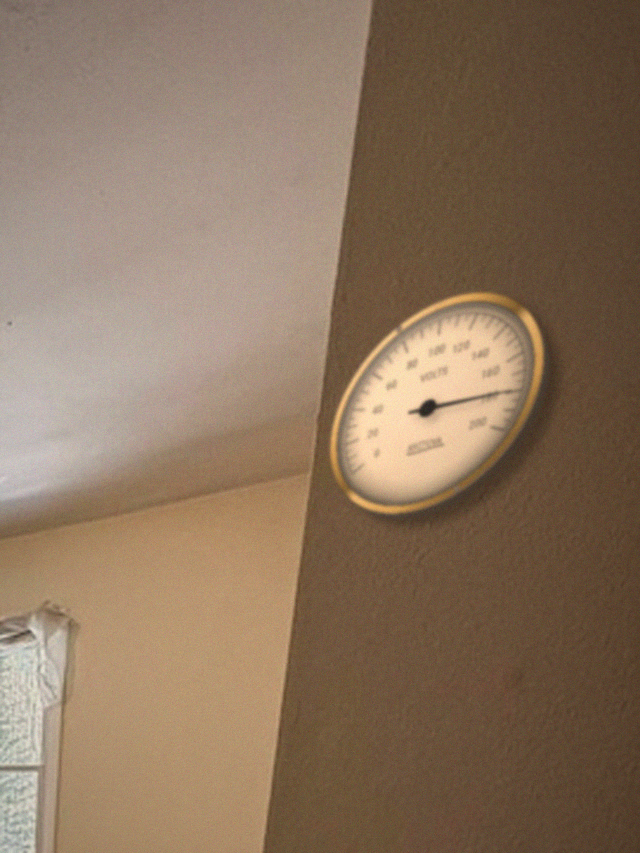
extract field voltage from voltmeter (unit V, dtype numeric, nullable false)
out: 180 V
